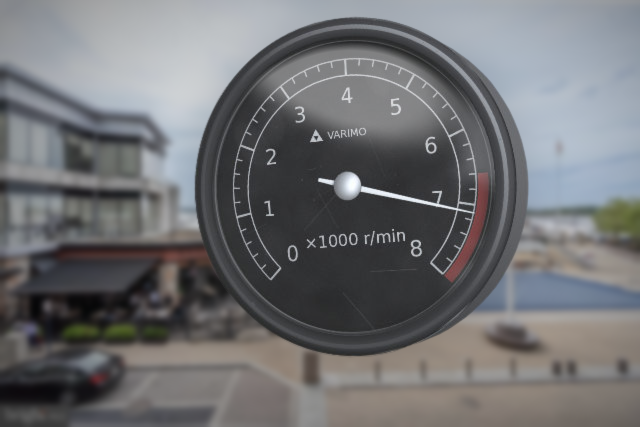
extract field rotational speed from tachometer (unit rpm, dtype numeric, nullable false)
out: 7100 rpm
